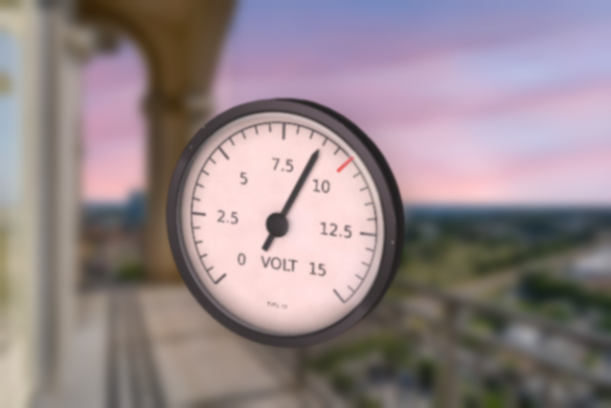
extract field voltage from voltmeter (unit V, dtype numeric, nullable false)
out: 9 V
